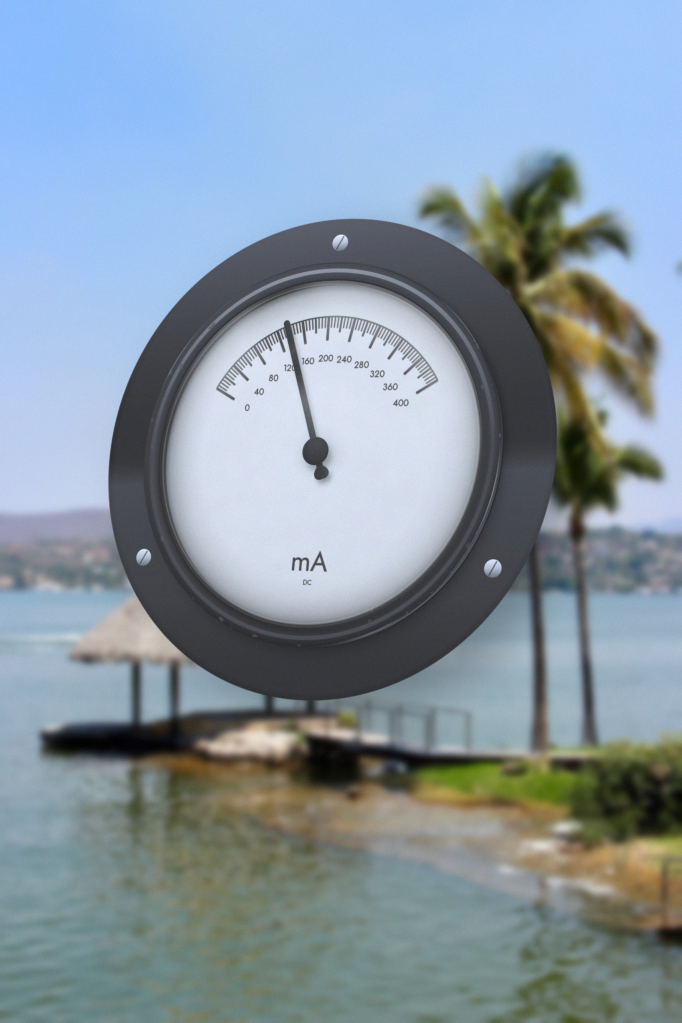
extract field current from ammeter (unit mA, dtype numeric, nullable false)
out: 140 mA
